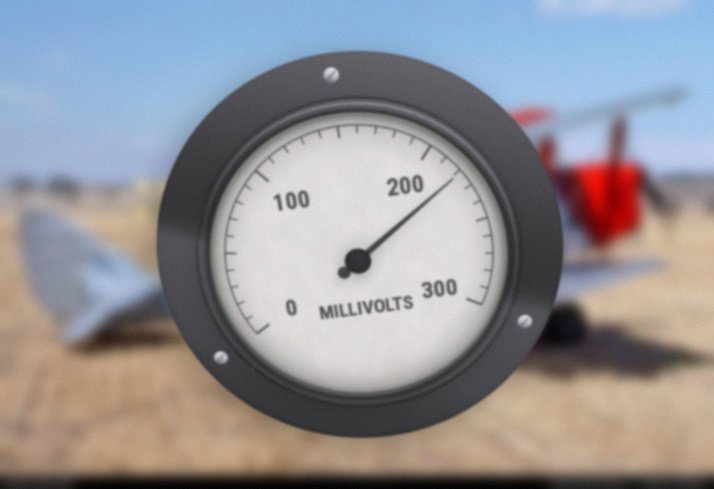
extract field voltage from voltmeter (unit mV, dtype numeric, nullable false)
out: 220 mV
